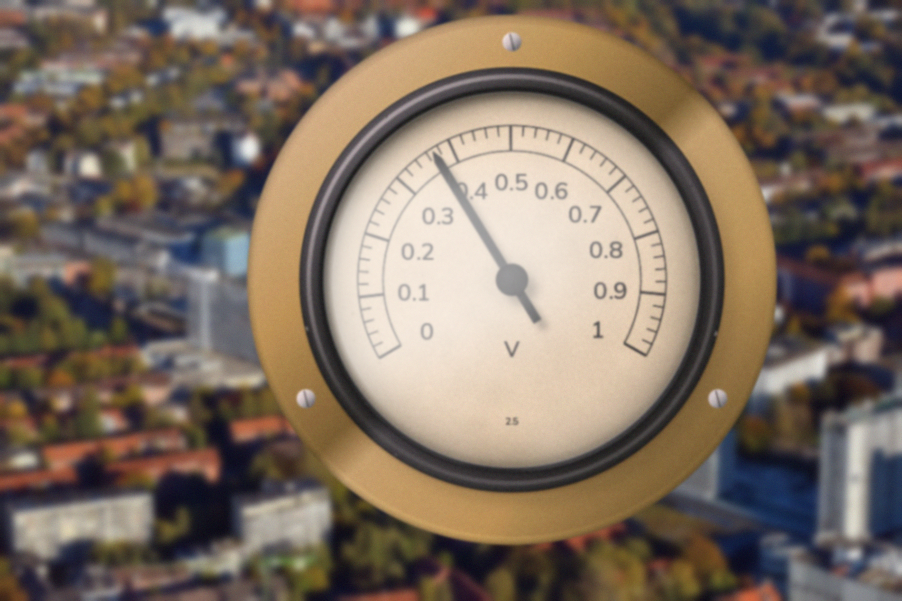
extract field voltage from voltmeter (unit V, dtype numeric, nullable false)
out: 0.37 V
